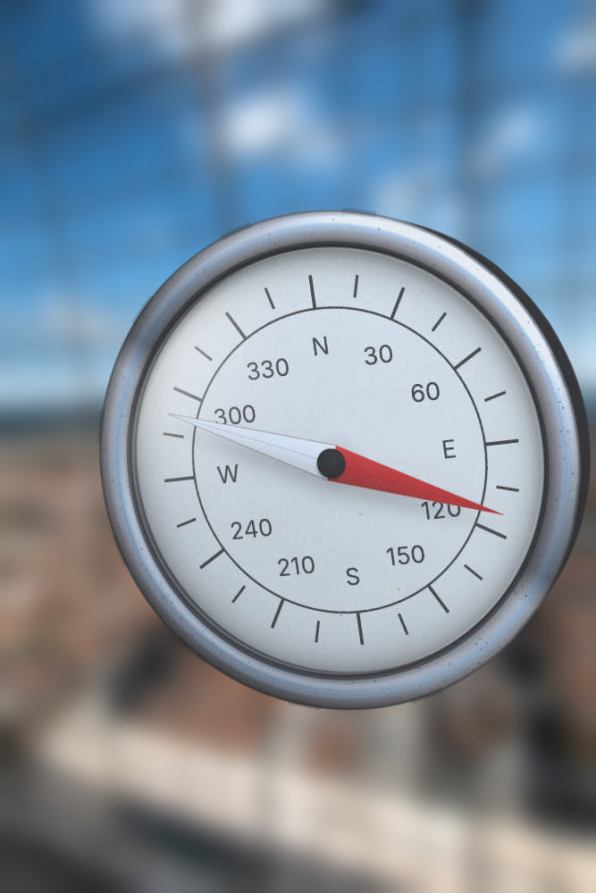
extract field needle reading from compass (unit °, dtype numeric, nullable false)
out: 112.5 °
